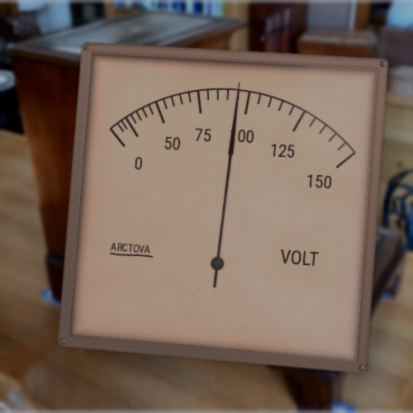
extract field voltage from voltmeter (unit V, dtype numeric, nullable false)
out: 95 V
